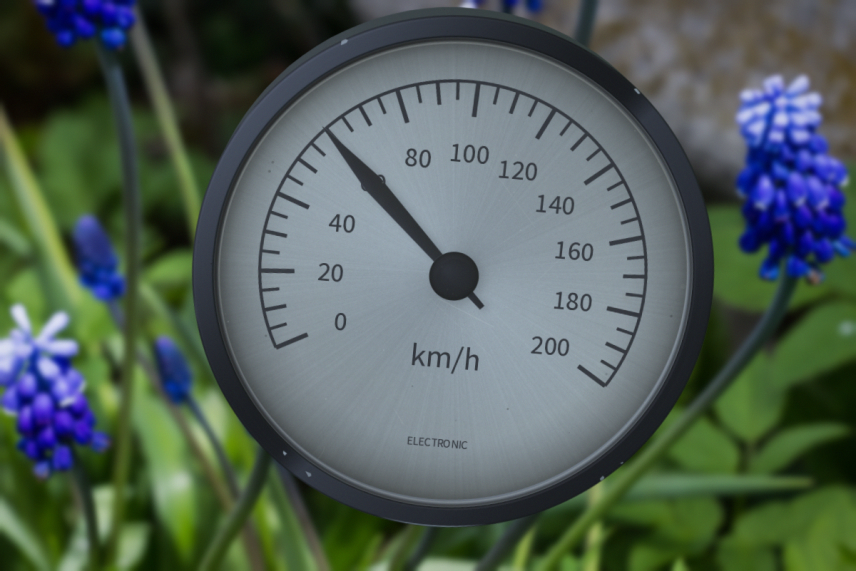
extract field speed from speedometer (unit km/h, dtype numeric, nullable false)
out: 60 km/h
